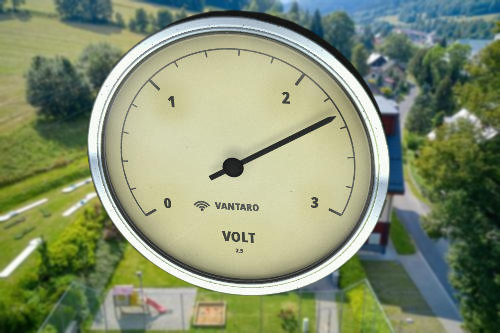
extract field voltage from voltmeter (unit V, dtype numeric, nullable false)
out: 2.3 V
